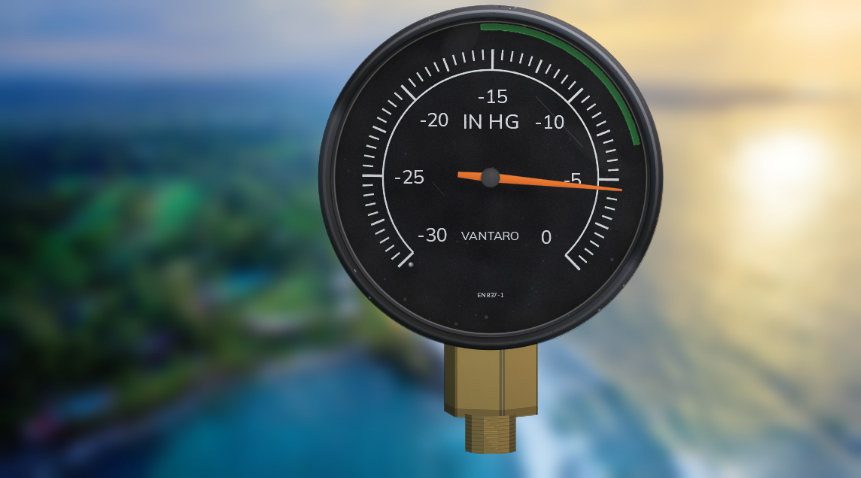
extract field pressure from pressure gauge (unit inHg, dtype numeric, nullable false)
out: -4.5 inHg
